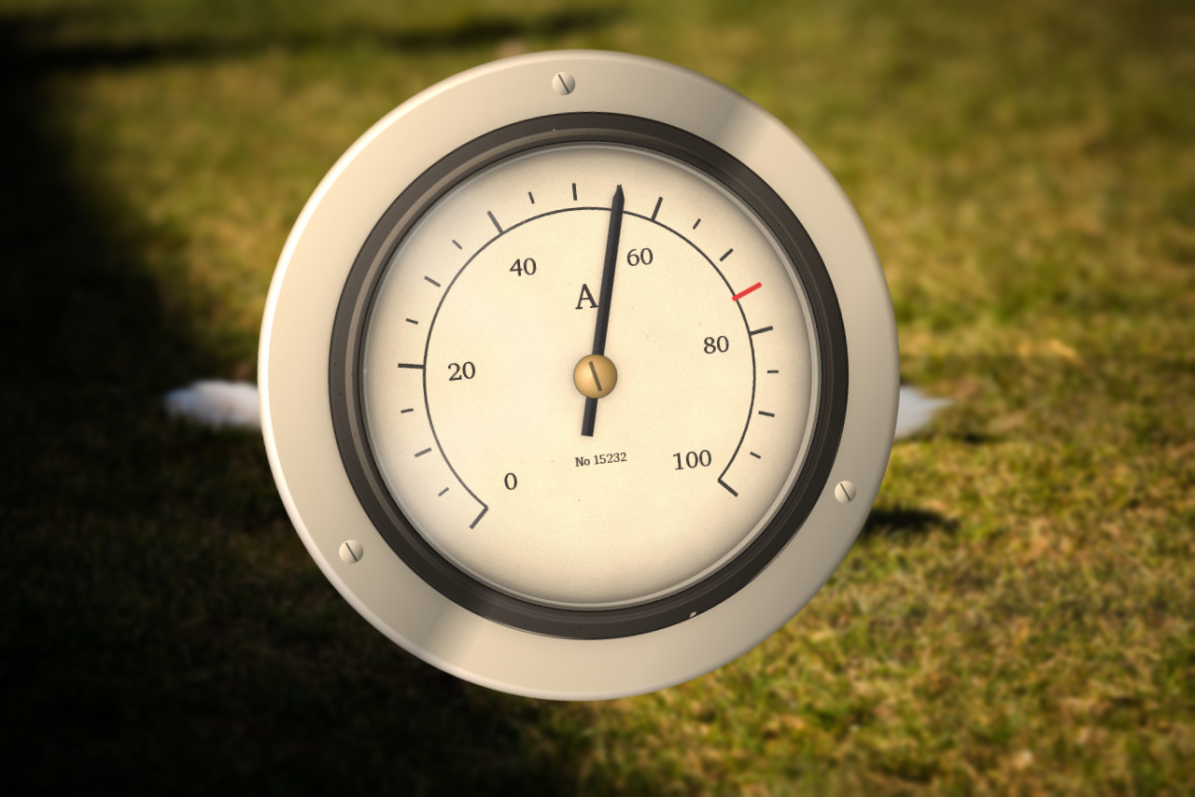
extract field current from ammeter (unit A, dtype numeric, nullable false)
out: 55 A
